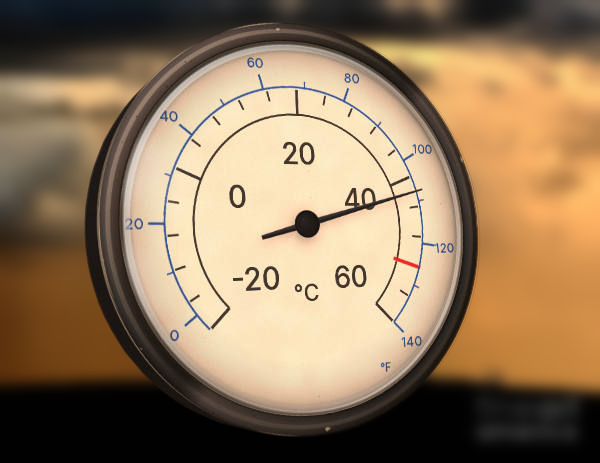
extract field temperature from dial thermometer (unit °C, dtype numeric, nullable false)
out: 42 °C
